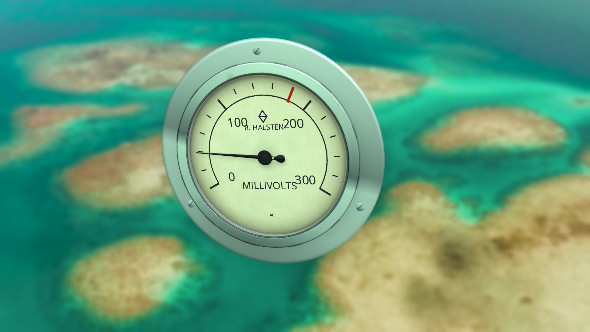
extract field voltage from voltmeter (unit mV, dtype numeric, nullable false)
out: 40 mV
